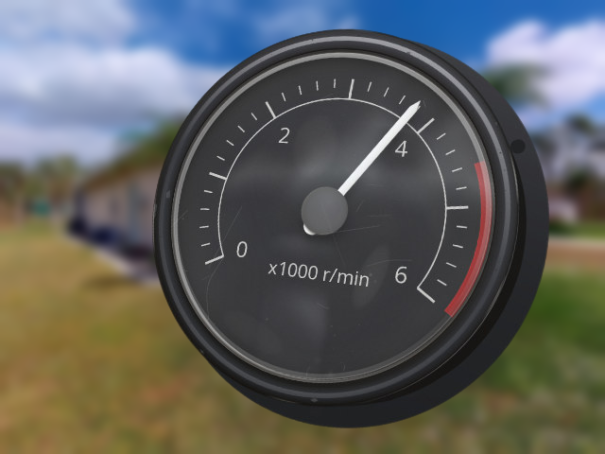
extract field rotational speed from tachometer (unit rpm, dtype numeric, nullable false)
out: 3800 rpm
